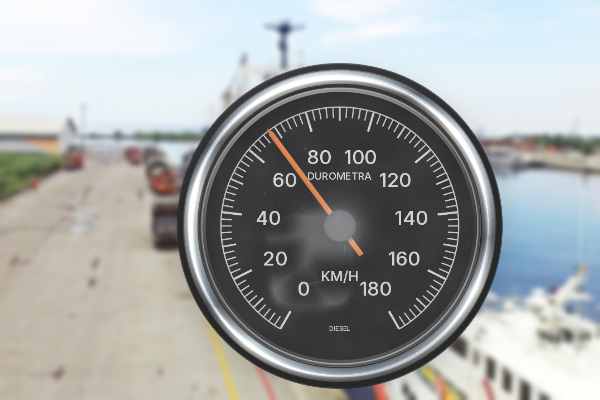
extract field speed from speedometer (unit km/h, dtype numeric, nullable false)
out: 68 km/h
